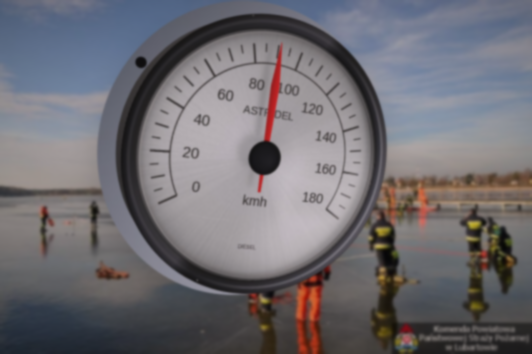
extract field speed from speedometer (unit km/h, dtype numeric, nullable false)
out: 90 km/h
